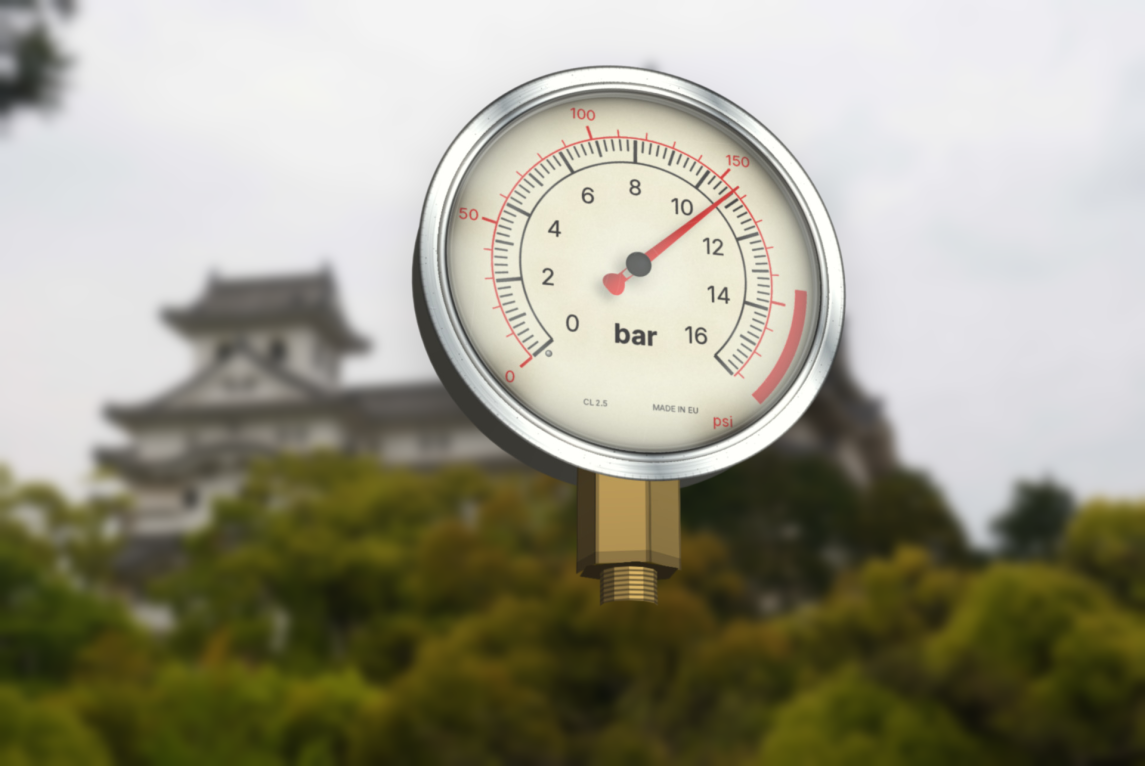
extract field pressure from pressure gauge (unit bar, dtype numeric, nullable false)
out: 10.8 bar
